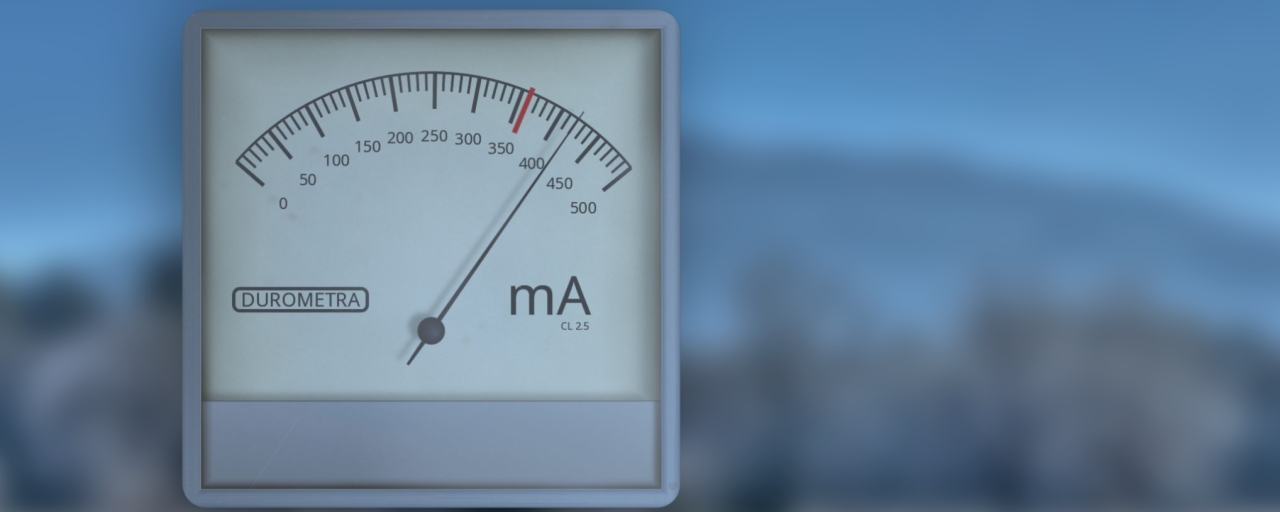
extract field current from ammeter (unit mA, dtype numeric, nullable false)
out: 420 mA
